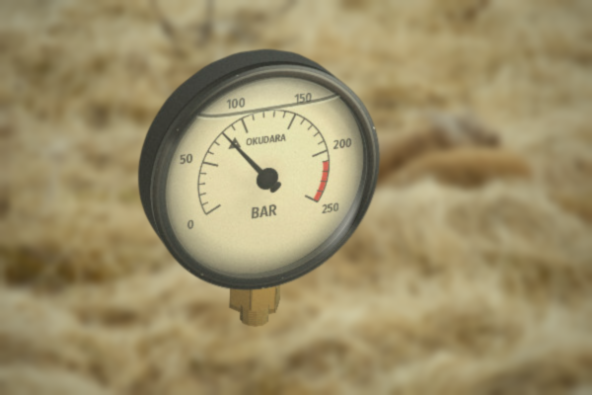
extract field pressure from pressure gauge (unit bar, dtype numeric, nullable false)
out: 80 bar
